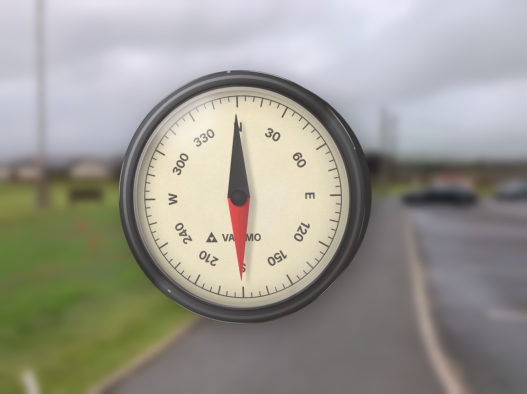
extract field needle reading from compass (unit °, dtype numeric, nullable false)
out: 180 °
